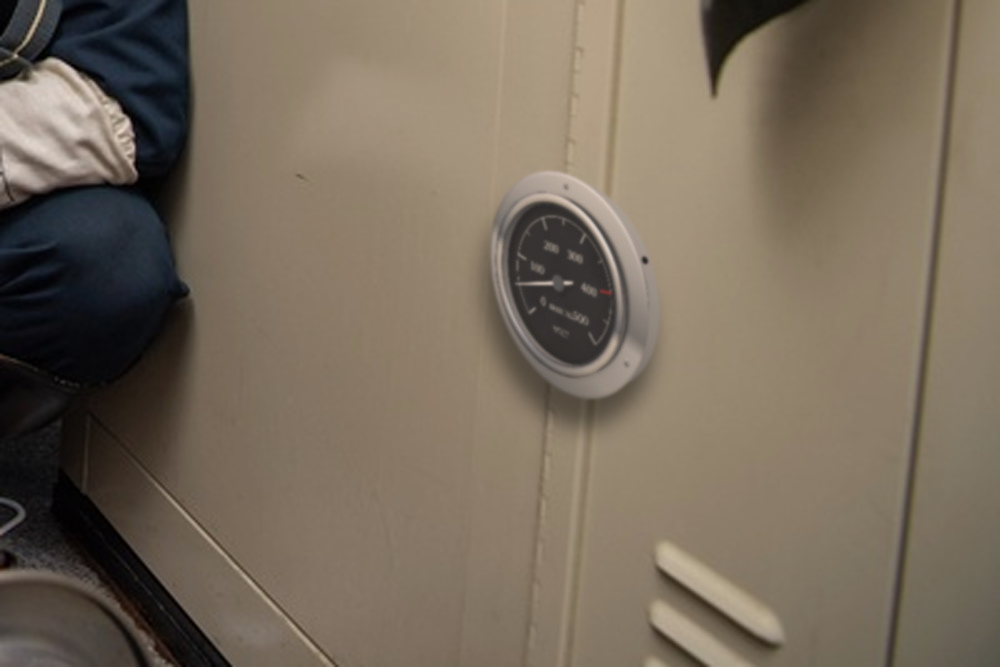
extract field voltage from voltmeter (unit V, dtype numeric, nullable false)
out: 50 V
